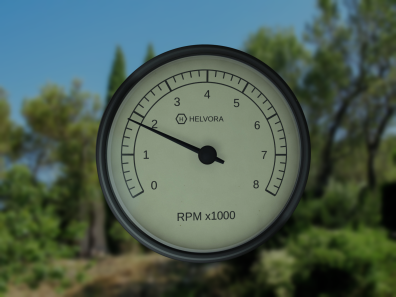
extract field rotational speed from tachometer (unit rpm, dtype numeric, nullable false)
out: 1800 rpm
